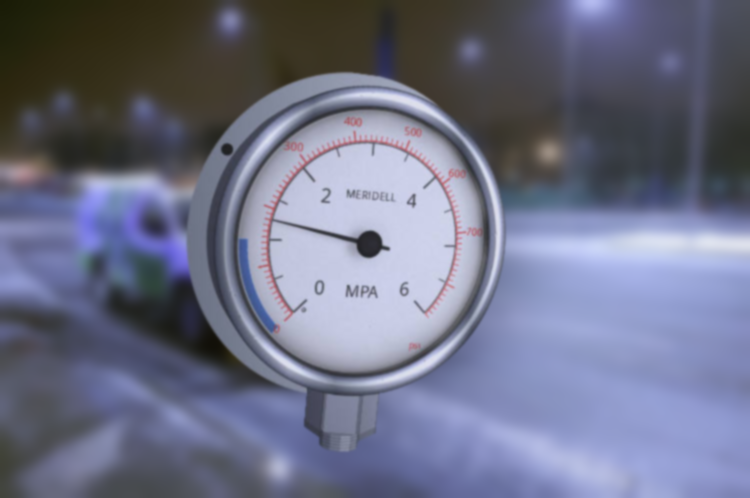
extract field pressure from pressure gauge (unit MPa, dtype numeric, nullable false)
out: 1.25 MPa
